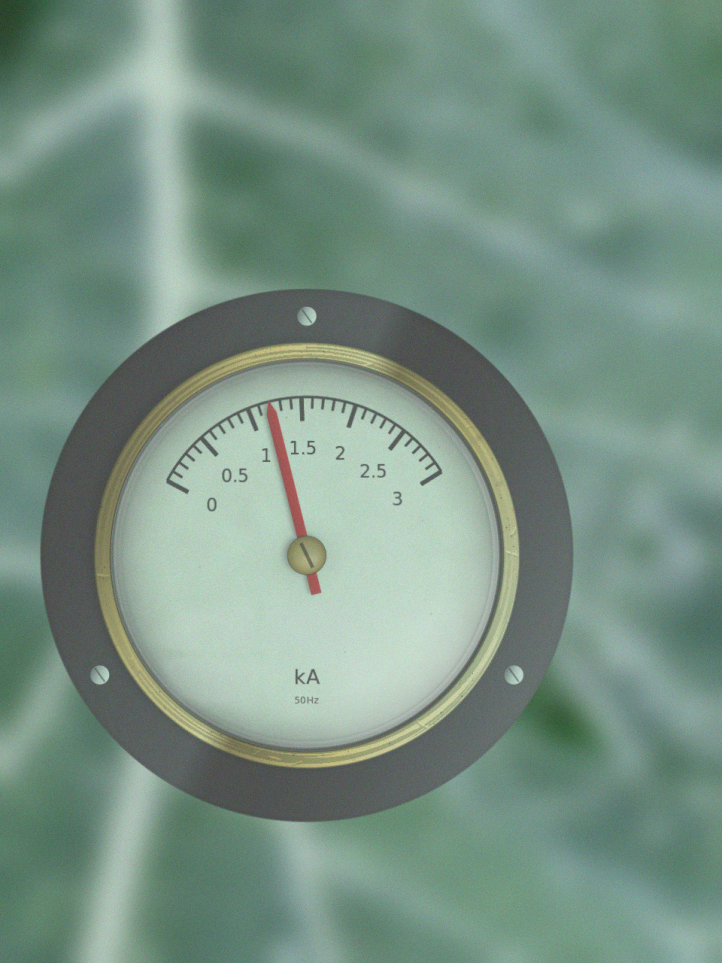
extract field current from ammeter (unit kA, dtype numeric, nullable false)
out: 1.2 kA
